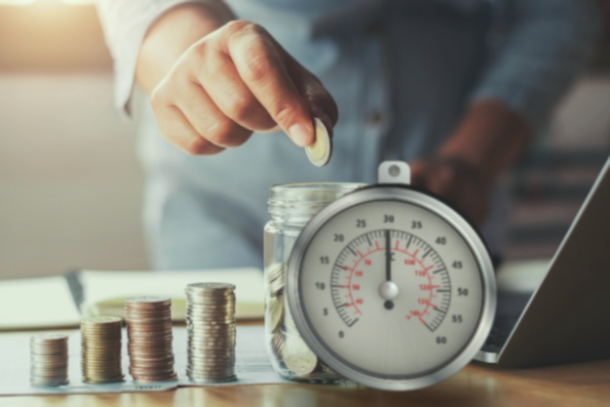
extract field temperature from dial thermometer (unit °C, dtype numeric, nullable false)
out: 30 °C
